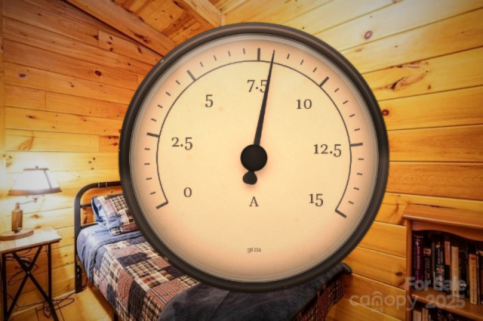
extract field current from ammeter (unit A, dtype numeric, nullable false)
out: 8 A
